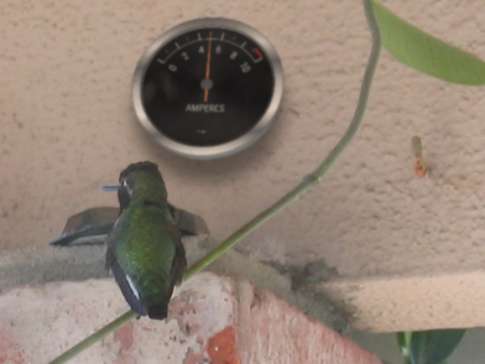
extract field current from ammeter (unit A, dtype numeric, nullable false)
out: 5 A
